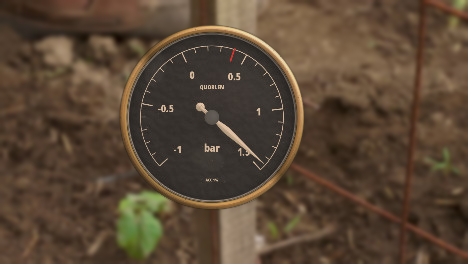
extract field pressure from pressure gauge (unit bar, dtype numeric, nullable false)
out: 1.45 bar
